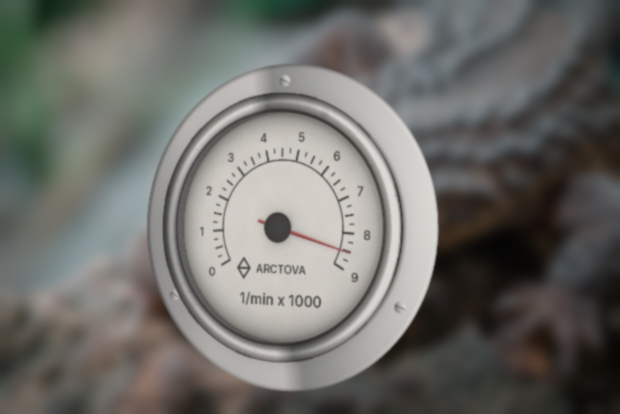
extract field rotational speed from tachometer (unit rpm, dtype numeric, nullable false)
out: 8500 rpm
